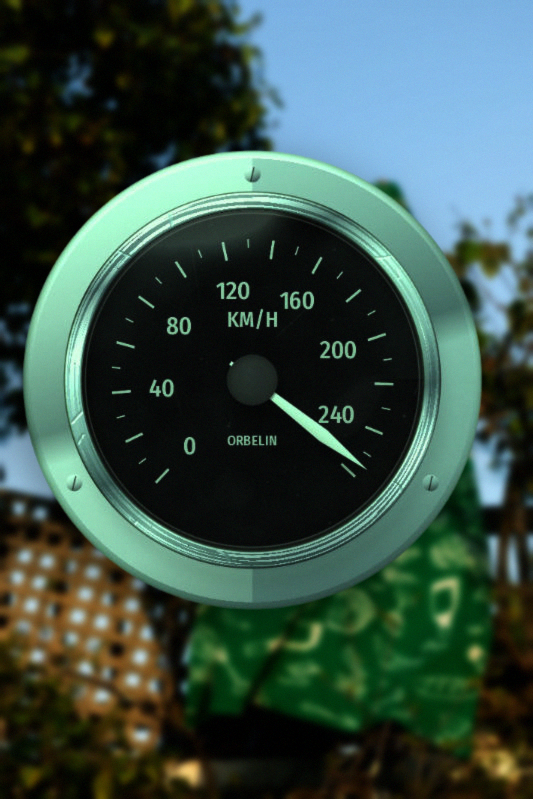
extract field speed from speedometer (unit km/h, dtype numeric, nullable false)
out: 255 km/h
